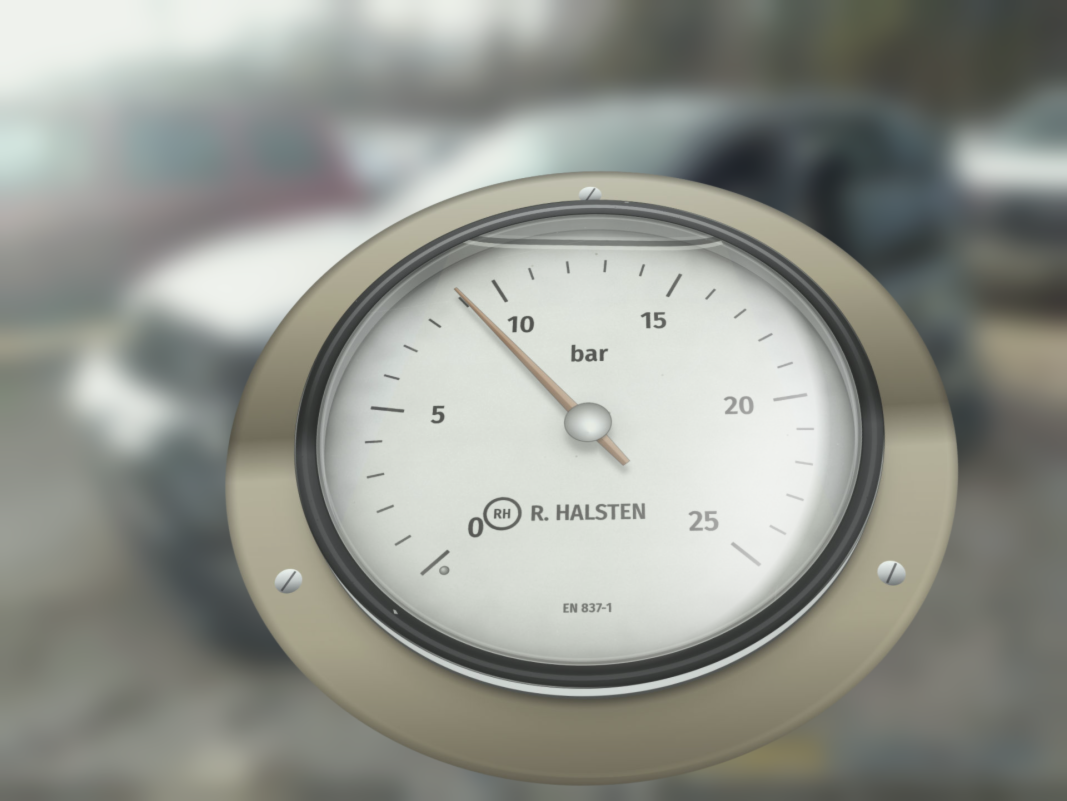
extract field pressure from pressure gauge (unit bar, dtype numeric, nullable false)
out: 9 bar
